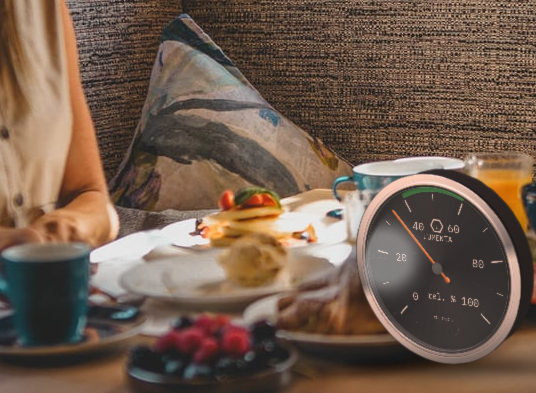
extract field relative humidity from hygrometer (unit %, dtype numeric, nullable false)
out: 35 %
